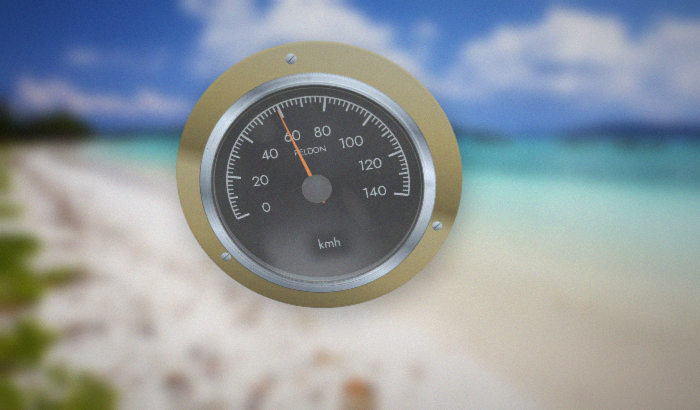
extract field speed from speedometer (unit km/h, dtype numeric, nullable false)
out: 60 km/h
